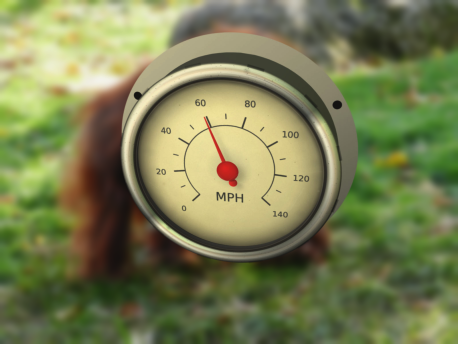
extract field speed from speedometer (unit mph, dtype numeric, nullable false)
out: 60 mph
